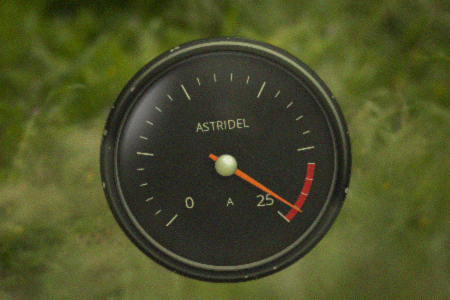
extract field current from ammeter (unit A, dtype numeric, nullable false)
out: 24 A
